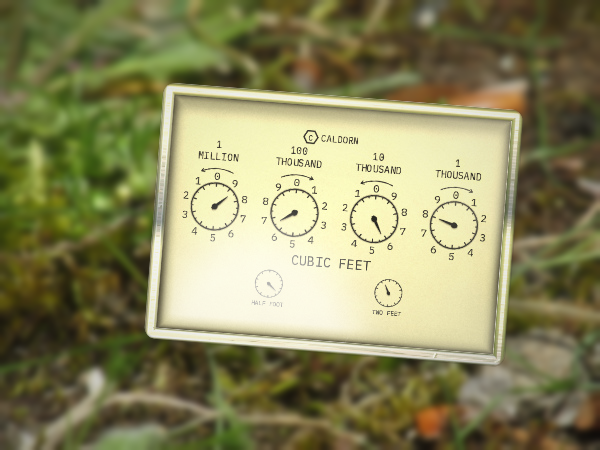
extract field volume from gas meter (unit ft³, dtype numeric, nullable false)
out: 865800 ft³
